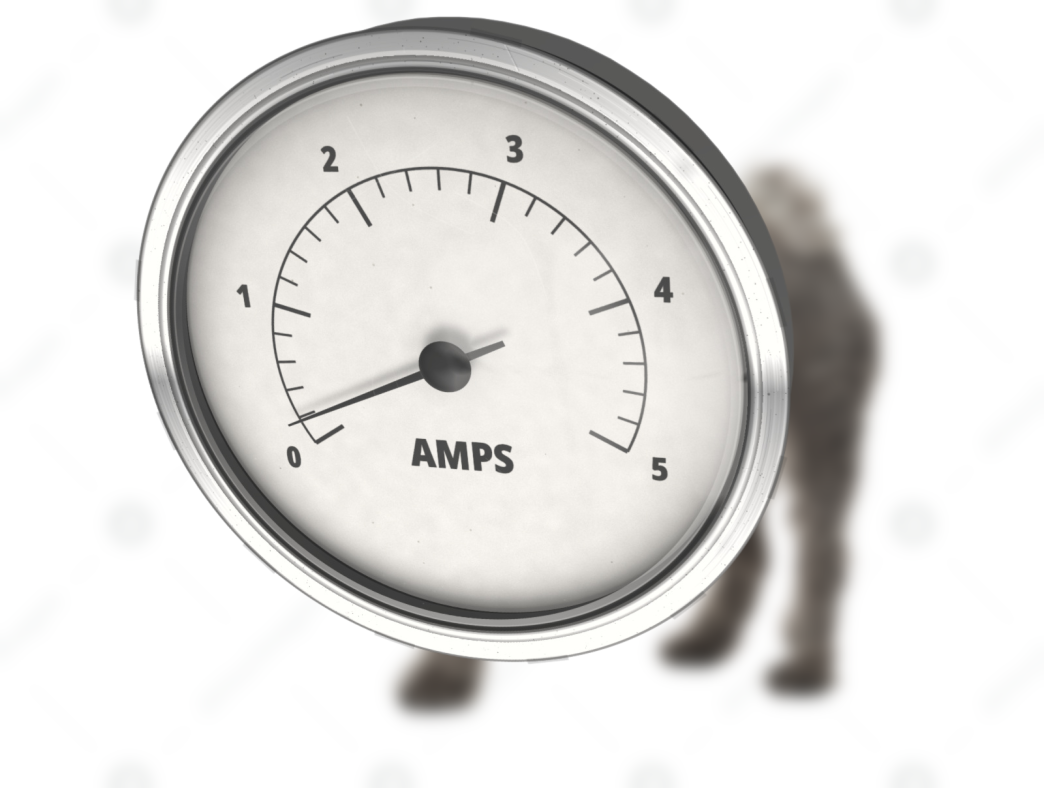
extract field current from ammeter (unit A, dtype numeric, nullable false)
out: 0.2 A
